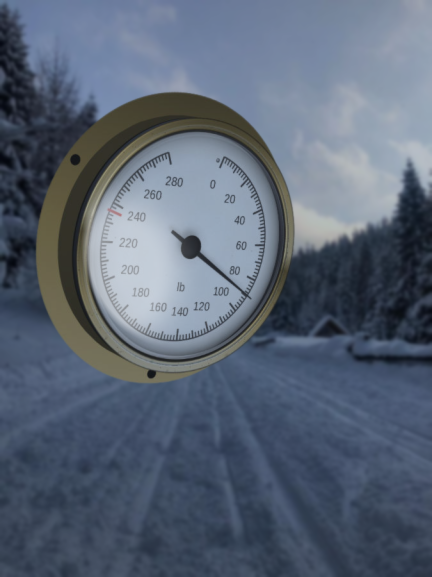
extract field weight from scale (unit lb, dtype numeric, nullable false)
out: 90 lb
